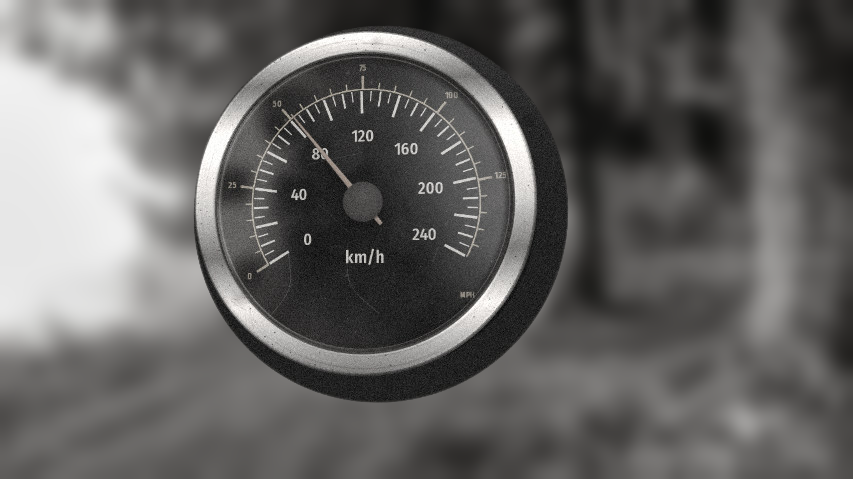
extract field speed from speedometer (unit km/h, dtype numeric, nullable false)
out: 82.5 km/h
